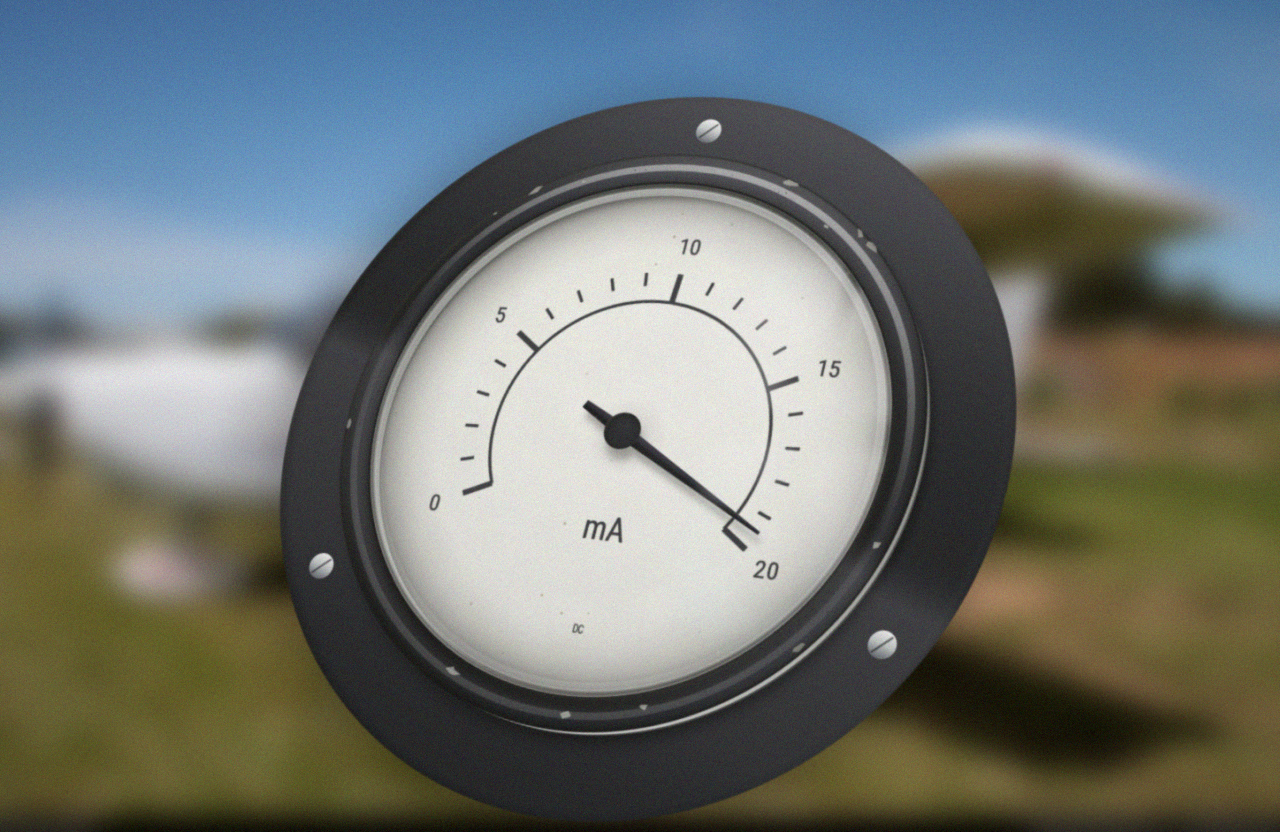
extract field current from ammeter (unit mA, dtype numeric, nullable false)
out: 19.5 mA
